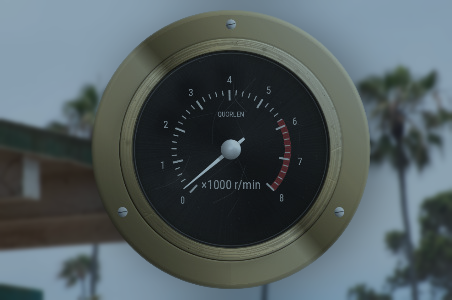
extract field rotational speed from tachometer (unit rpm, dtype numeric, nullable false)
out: 200 rpm
